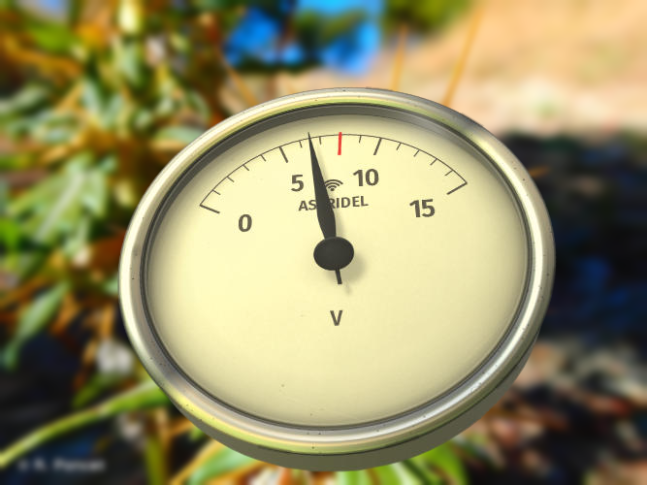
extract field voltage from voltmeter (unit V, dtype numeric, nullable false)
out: 6.5 V
